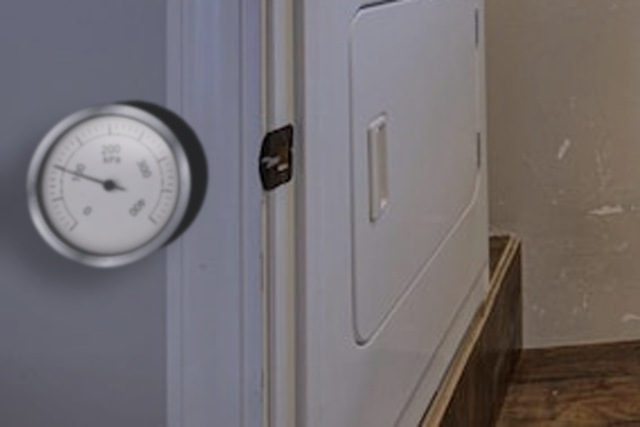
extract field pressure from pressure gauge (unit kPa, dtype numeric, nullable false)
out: 100 kPa
